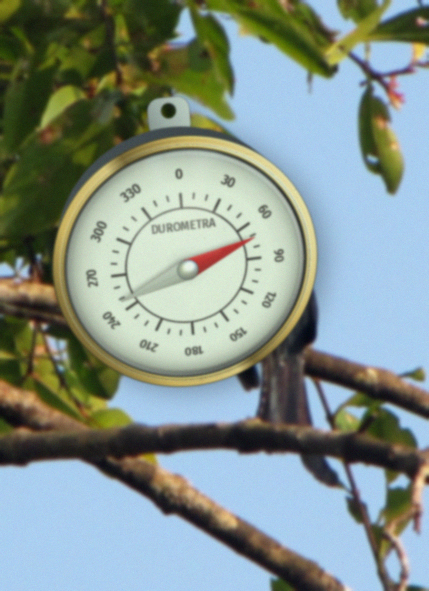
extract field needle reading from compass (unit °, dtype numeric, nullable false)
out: 70 °
